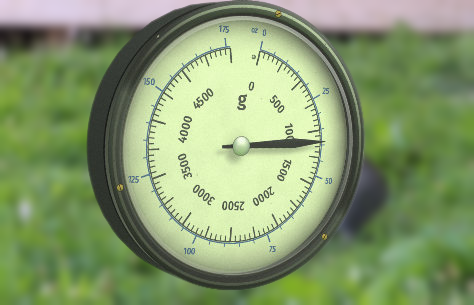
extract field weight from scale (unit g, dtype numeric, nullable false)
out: 1100 g
